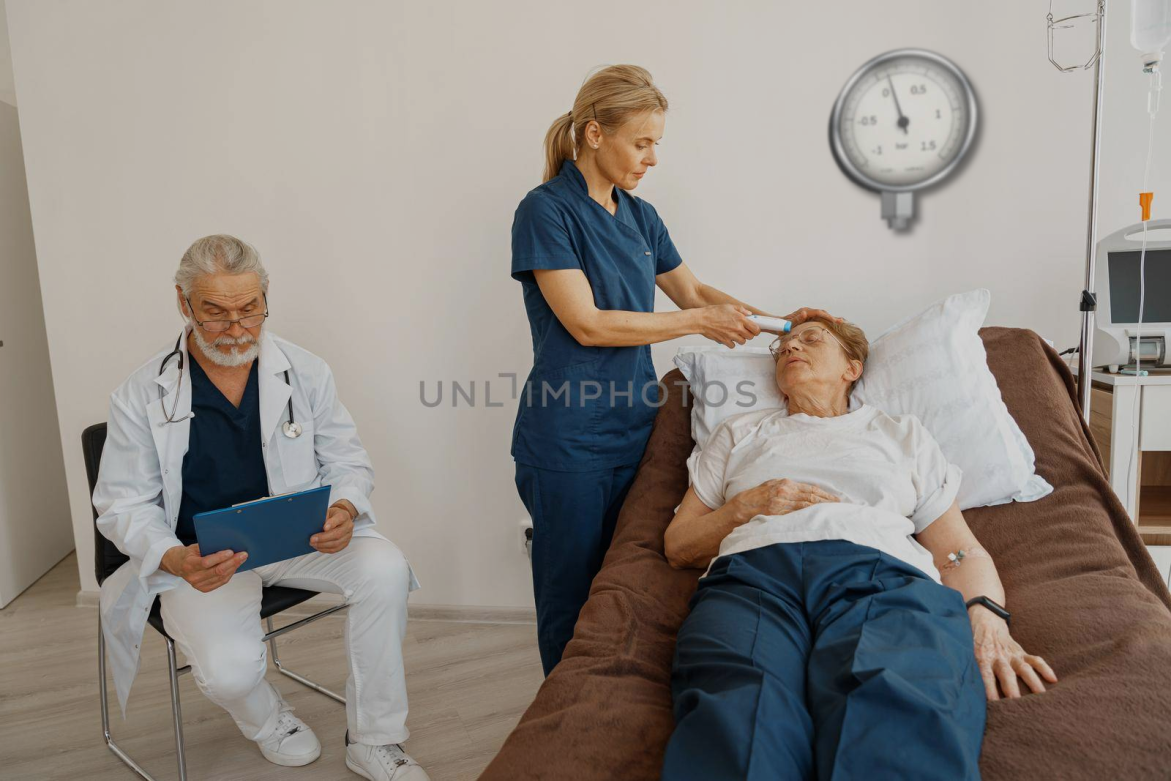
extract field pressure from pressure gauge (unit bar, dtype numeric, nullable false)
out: 0.1 bar
